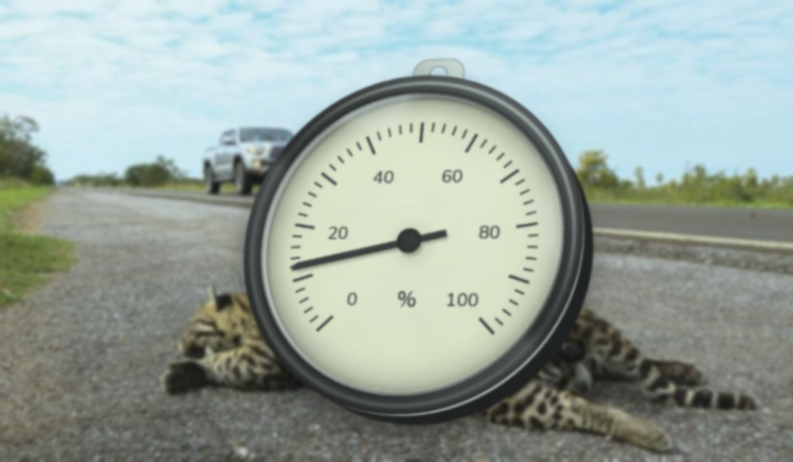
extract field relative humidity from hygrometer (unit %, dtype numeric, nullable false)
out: 12 %
